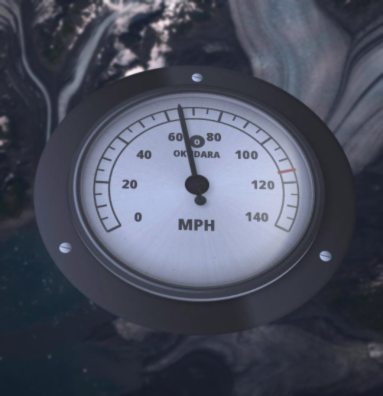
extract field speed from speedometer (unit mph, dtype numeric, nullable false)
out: 65 mph
